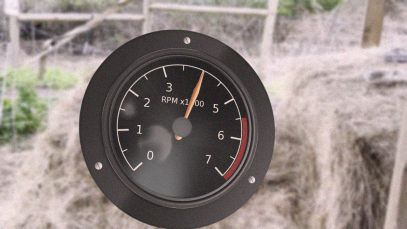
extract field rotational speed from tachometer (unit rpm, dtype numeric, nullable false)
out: 4000 rpm
